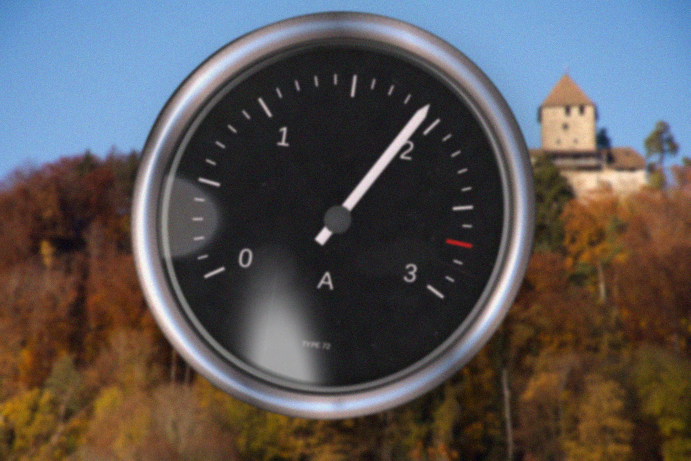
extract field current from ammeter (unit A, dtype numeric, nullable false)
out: 1.9 A
